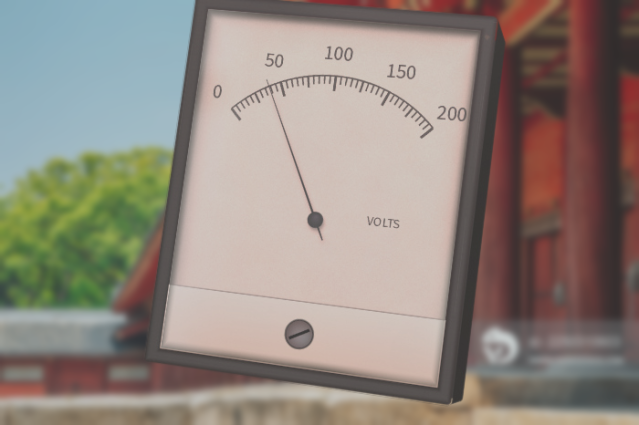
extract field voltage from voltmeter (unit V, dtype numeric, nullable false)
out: 40 V
